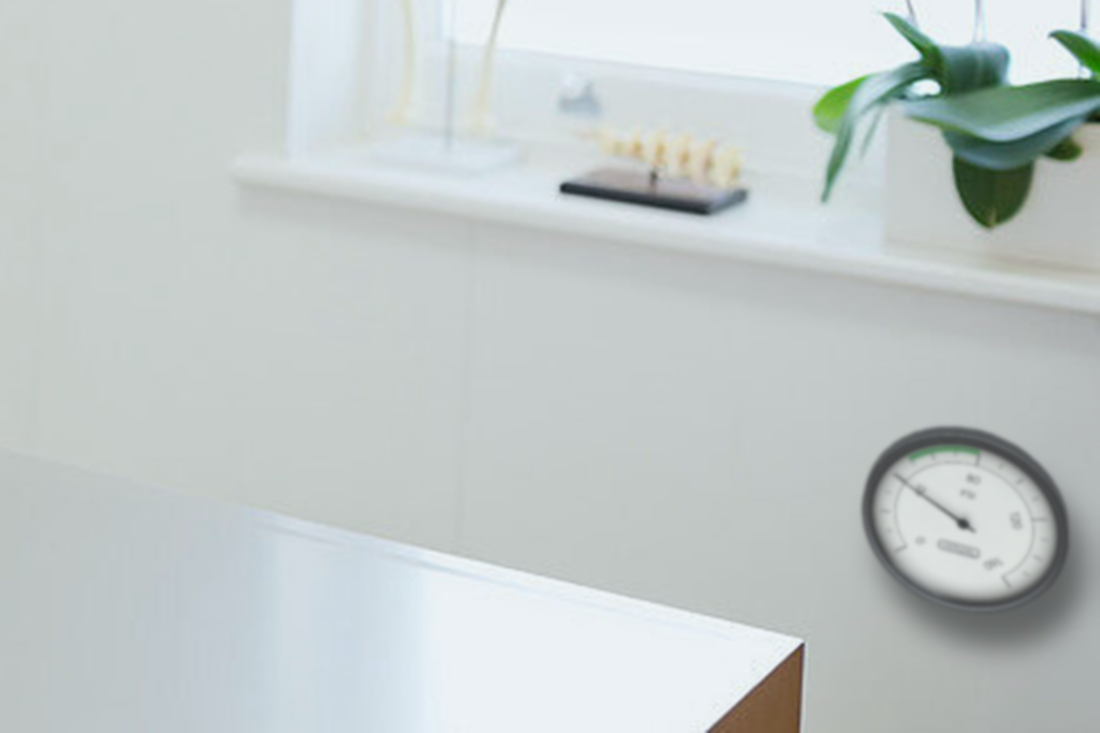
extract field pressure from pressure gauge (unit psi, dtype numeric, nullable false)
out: 40 psi
